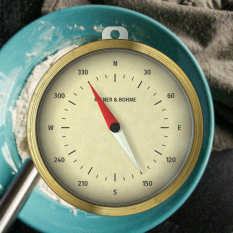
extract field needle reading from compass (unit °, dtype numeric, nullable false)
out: 330 °
